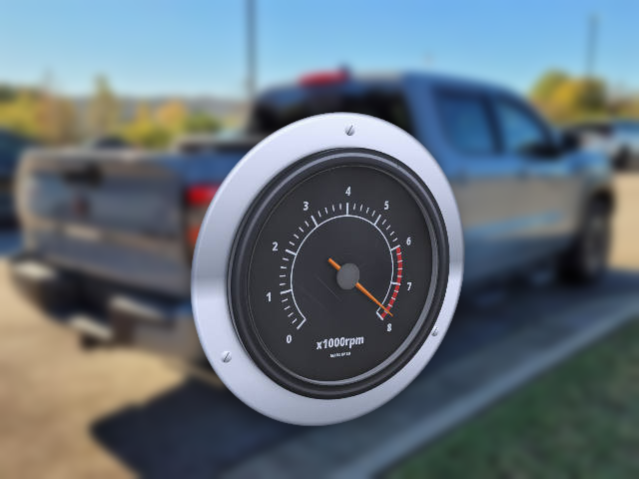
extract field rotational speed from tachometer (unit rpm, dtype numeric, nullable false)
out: 7800 rpm
